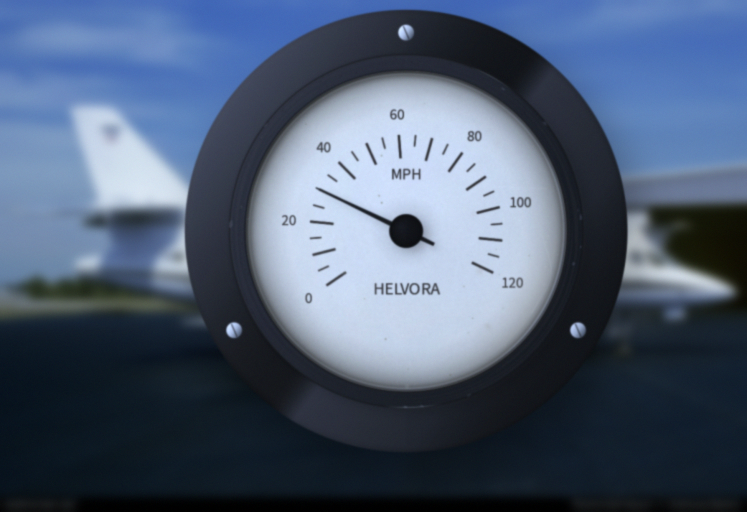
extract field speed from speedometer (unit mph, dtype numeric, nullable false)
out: 30 mph
